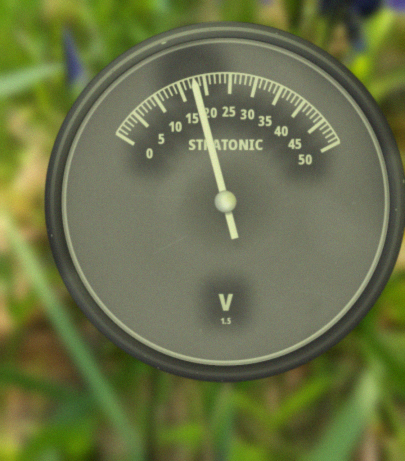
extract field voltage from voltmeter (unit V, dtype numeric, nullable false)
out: 18 V
